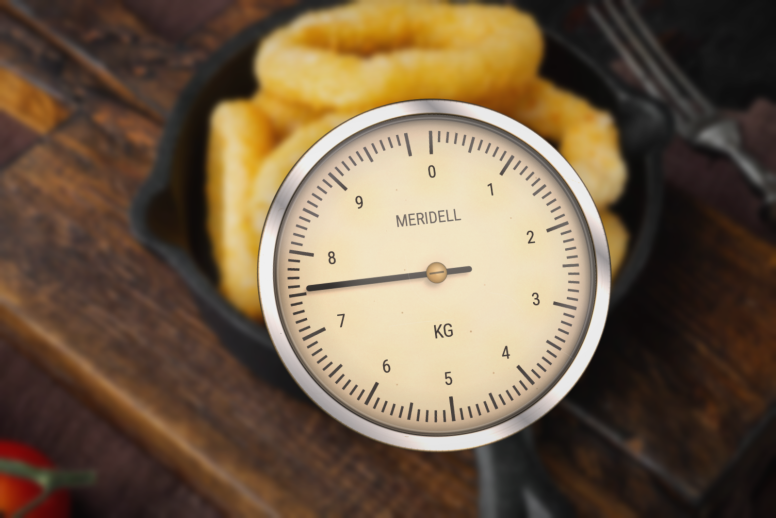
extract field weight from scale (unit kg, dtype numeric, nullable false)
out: 7.55 kg
